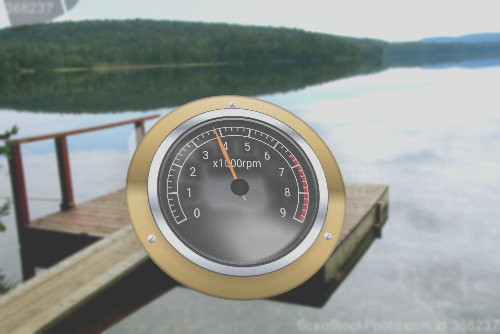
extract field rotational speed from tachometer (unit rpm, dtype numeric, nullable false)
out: 3800 rpm
